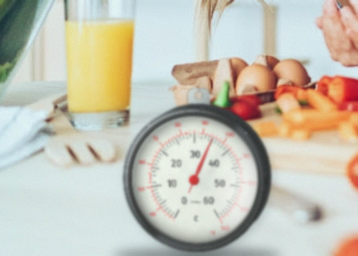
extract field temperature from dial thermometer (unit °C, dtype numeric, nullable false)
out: 35 °C
